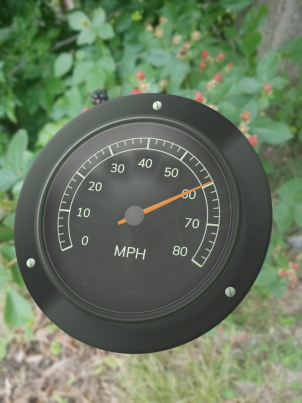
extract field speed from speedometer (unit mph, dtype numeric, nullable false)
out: 60 mph
